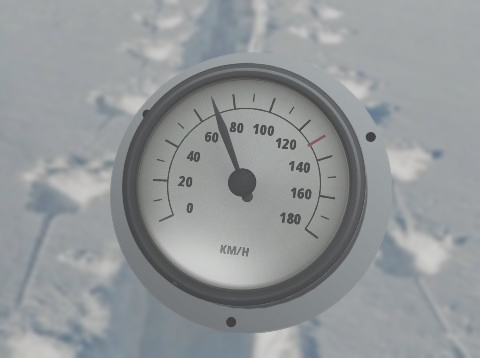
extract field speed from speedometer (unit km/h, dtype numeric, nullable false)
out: 70 km/h
